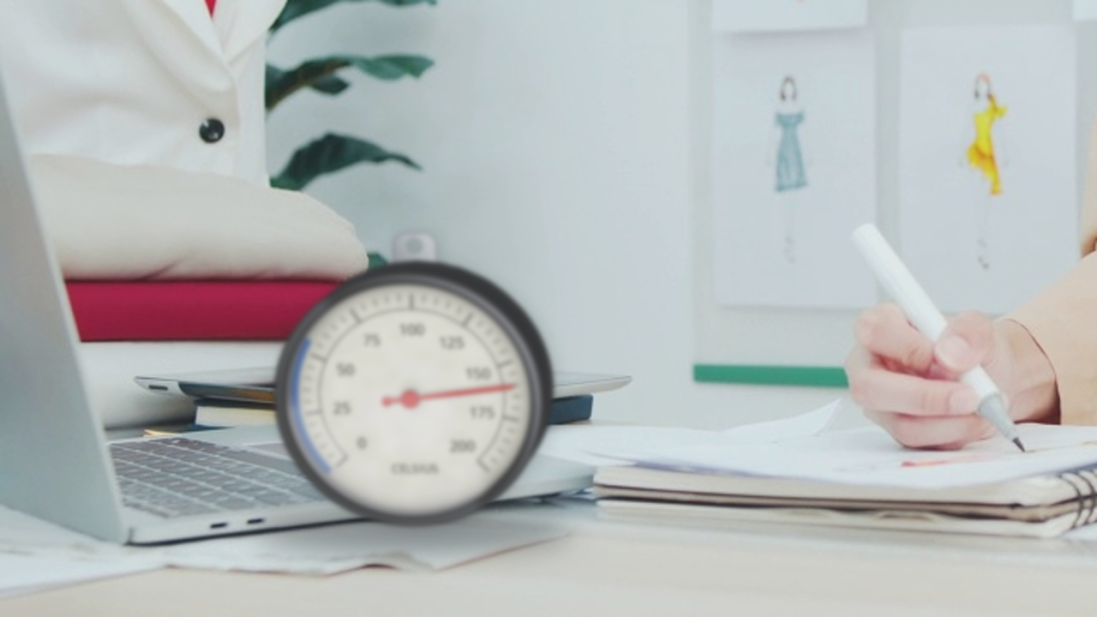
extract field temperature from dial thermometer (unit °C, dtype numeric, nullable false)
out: 160 °C
